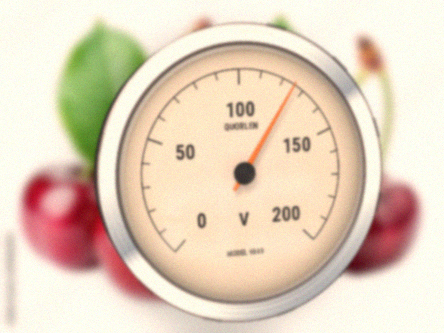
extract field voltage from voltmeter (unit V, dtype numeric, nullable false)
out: 125 V
